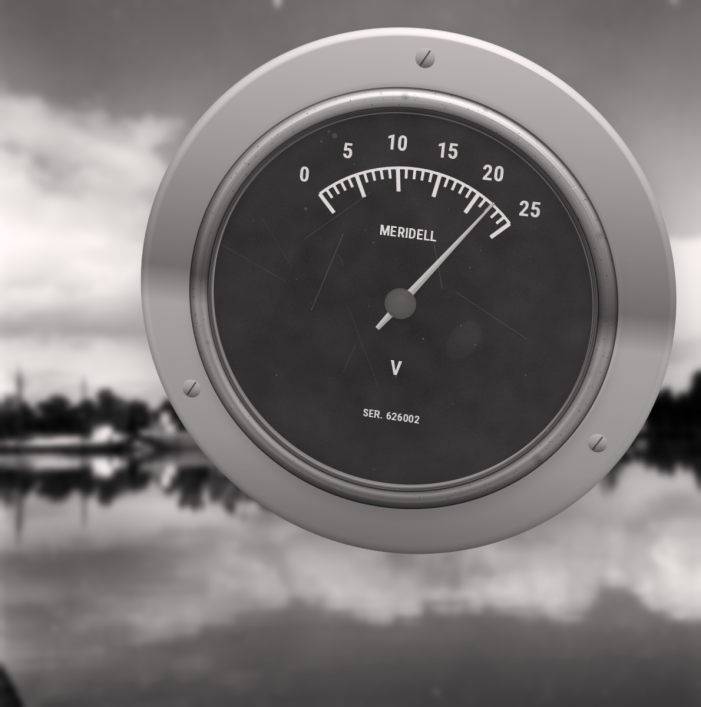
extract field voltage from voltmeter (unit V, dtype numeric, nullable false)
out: 22 V
